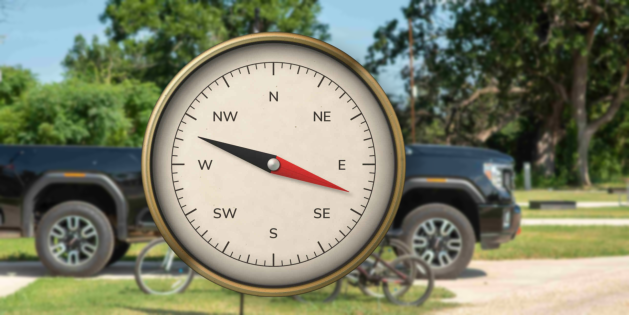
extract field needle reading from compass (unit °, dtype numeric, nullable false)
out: 110 °
